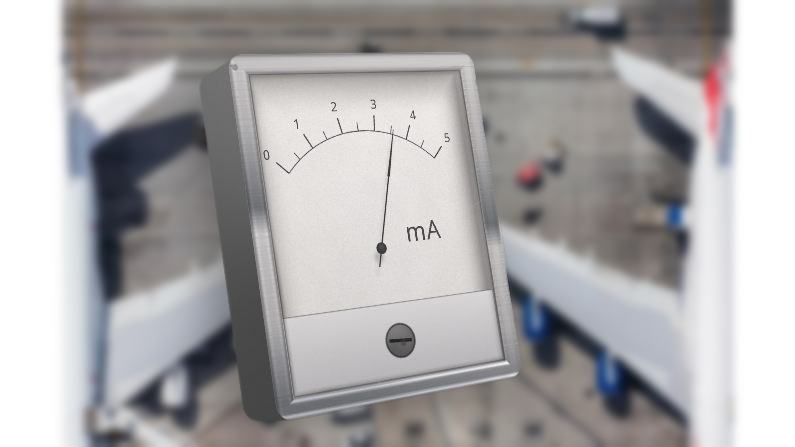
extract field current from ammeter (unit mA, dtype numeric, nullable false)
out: 3.5 mA
